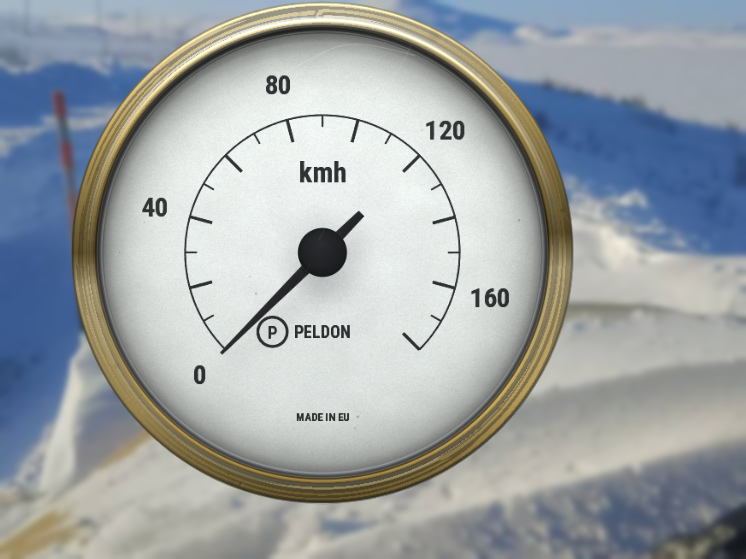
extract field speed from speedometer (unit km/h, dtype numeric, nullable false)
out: 0 km/h
